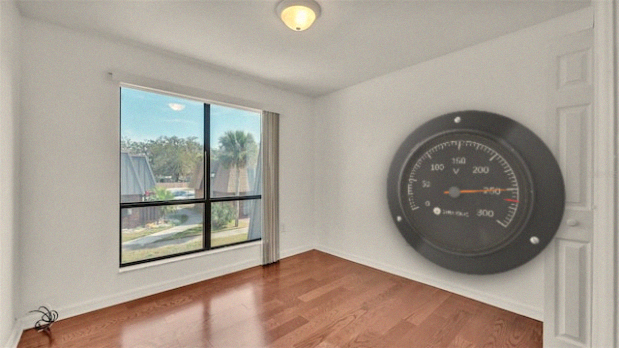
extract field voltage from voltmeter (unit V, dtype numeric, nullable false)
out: 250 V
